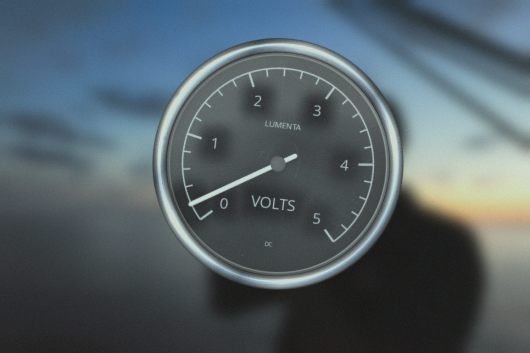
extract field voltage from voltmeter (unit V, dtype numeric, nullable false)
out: 0.2 V
